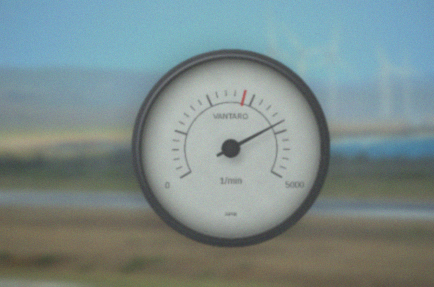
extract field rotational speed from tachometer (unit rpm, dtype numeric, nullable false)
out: 3800 rpm
